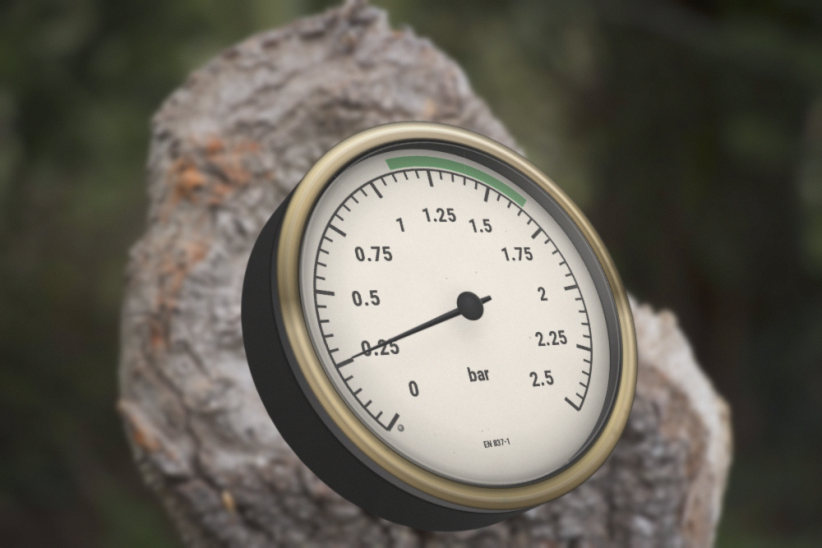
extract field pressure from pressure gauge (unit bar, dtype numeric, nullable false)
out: 0.25 bar
